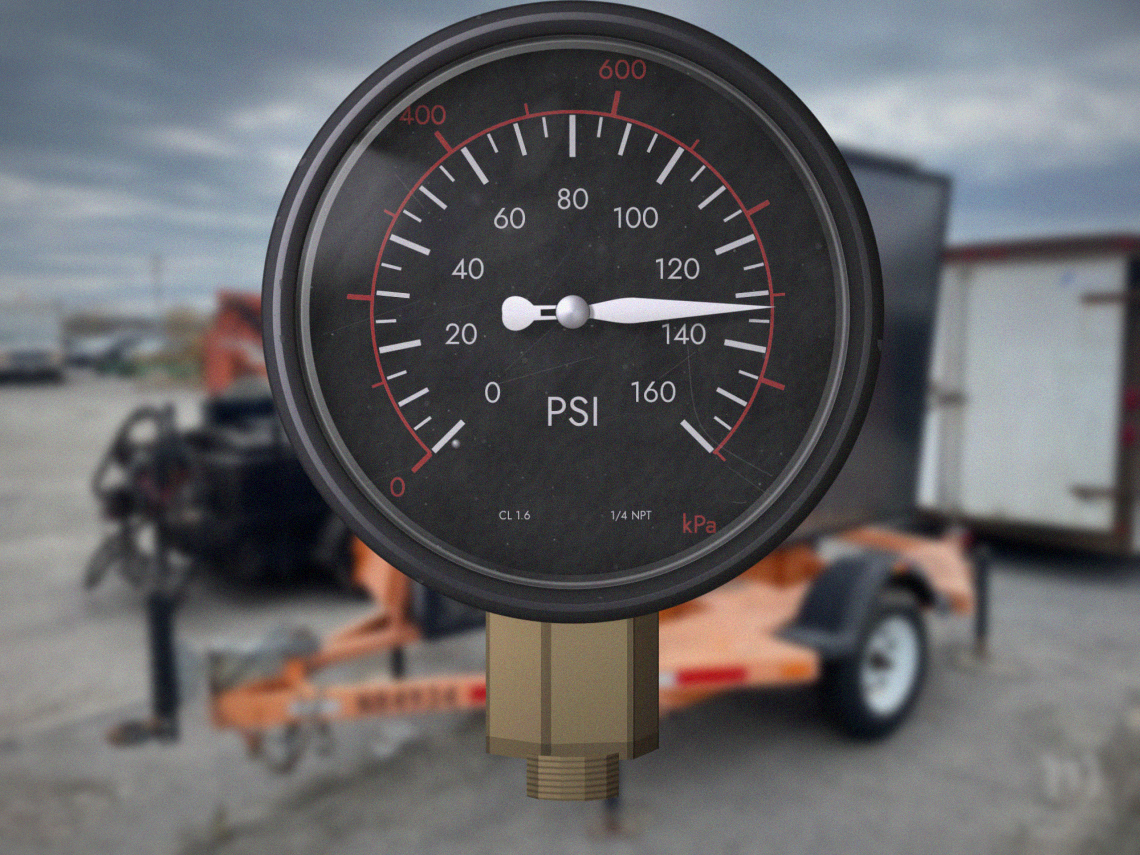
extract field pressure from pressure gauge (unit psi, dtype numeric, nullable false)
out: 132.5 psi
